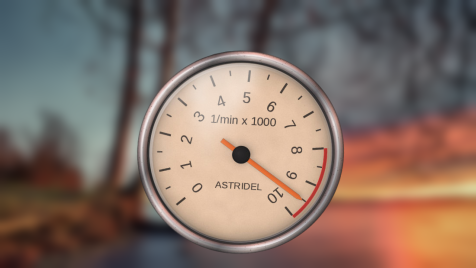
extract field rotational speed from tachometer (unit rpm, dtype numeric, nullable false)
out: 9500 rpm
